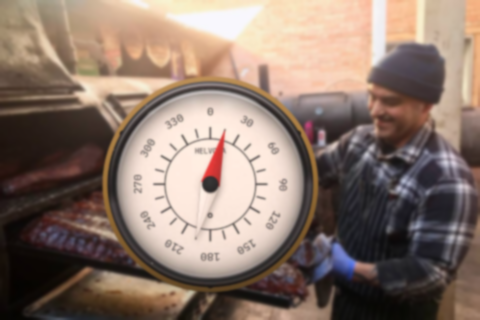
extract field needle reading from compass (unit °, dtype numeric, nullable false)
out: 15 °
